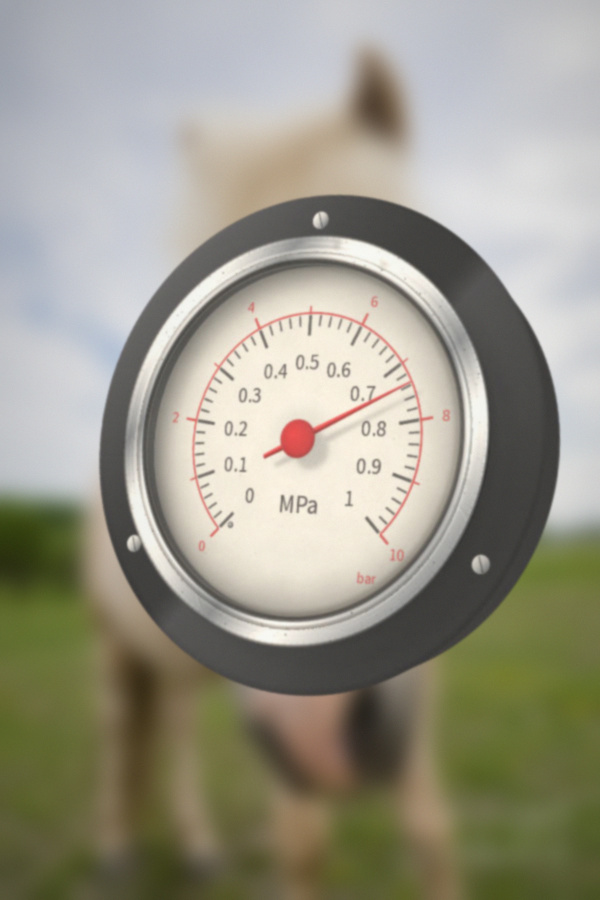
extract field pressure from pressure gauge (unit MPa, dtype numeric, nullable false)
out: 0.74 MPa
